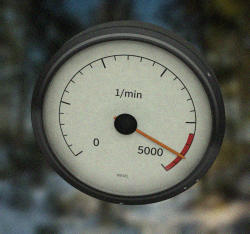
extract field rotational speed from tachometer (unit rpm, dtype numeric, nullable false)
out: 4600 rpm
